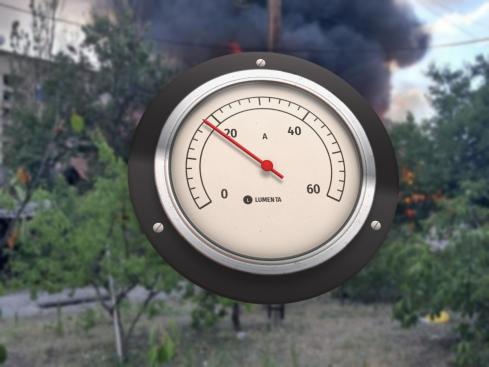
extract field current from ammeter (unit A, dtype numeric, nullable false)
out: 18 A
